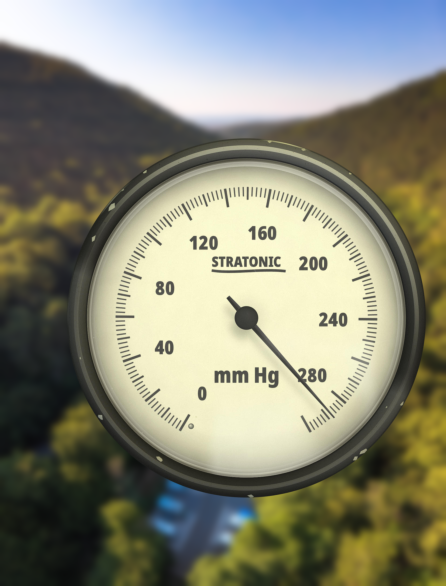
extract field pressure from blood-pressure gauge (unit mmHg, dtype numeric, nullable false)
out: 288 mmHg
